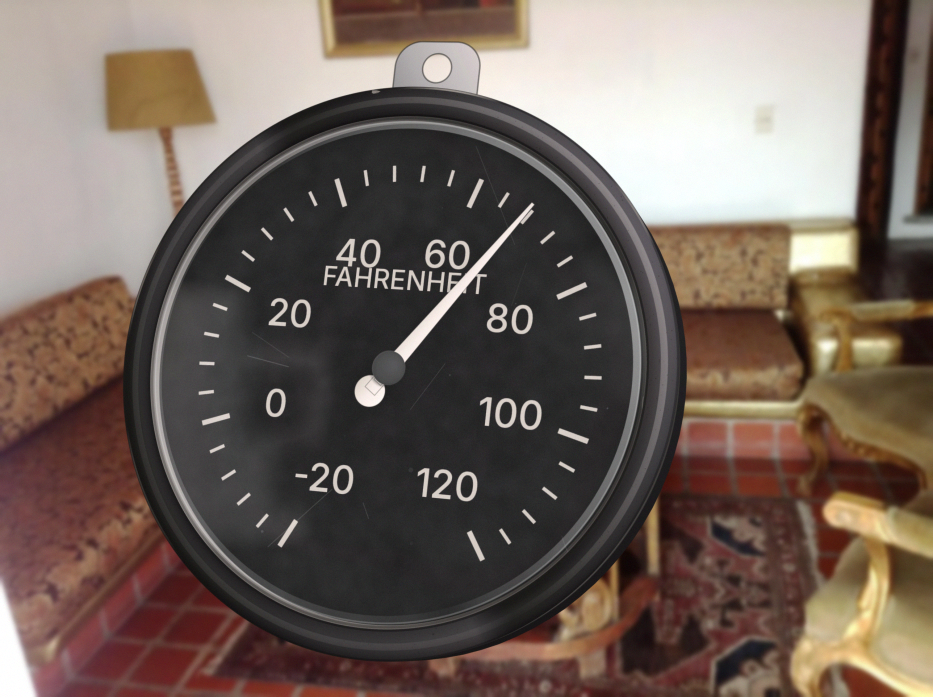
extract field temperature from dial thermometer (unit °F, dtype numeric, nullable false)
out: 68 °F
